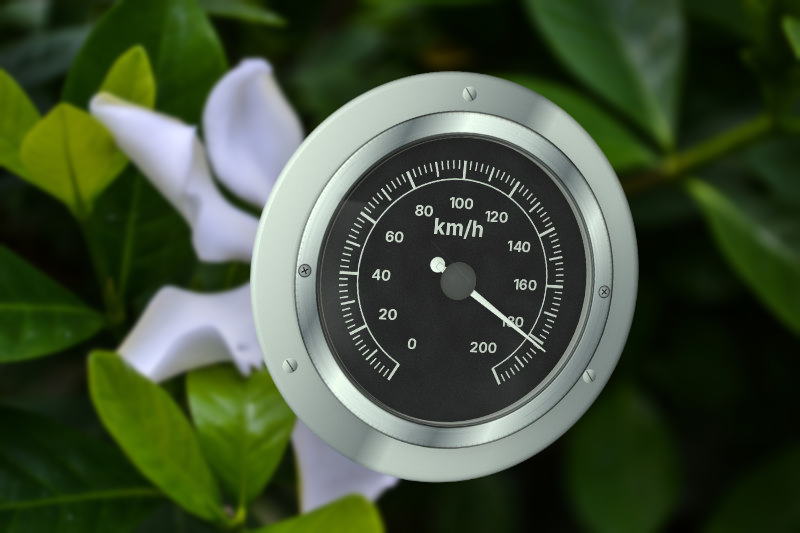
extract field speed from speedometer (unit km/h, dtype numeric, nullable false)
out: 182 km/h
